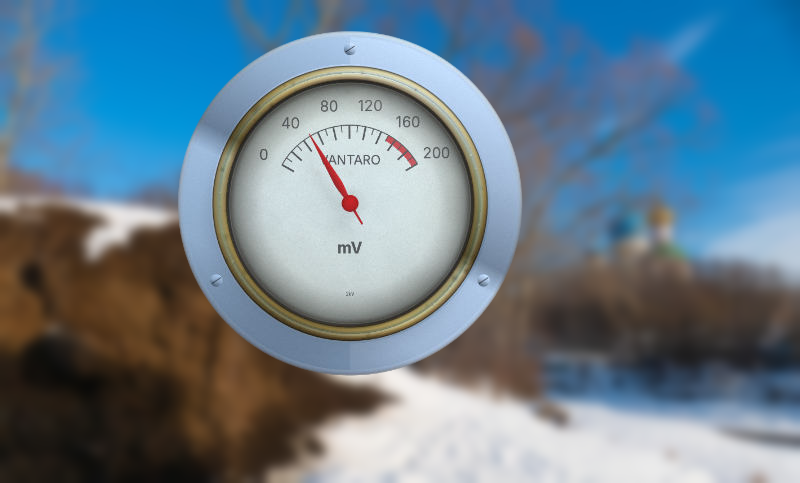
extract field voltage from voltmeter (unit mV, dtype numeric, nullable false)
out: 50 mV
